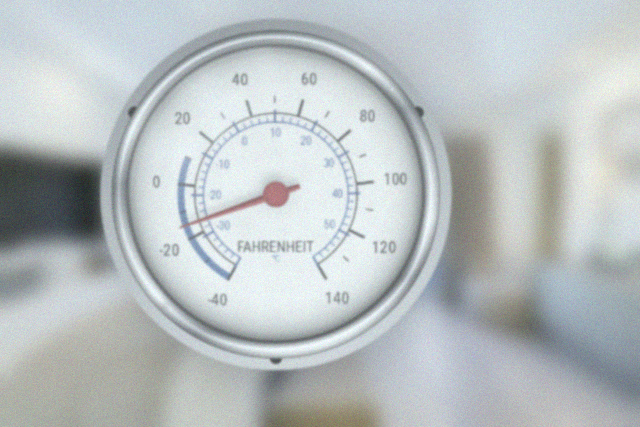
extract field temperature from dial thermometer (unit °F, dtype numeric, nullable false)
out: -15 °F
